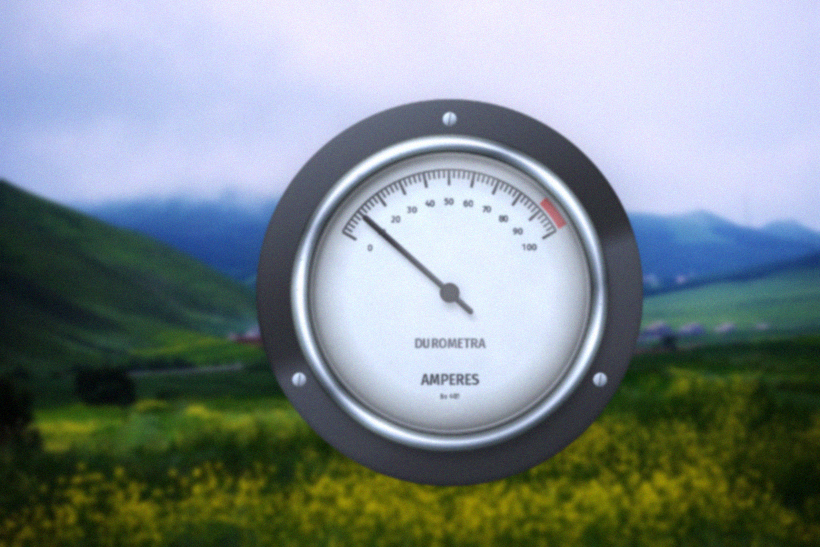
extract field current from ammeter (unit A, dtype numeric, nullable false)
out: 10 A
